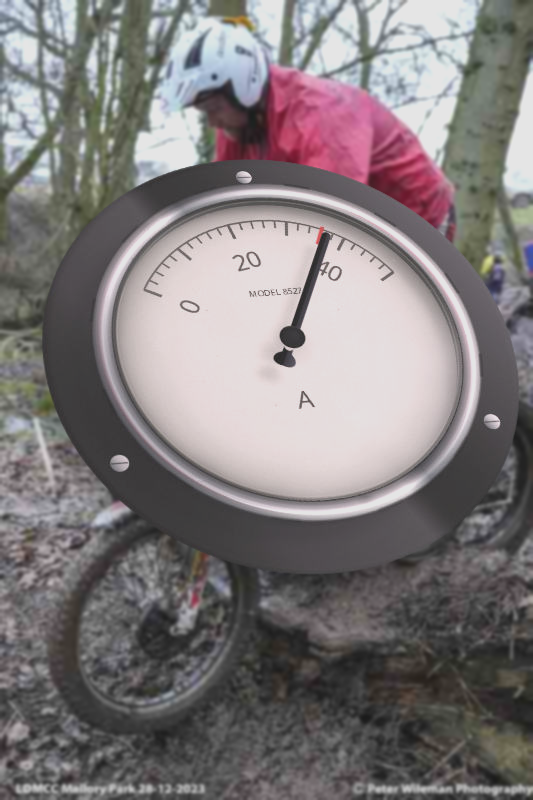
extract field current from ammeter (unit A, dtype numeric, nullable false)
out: 37 A
